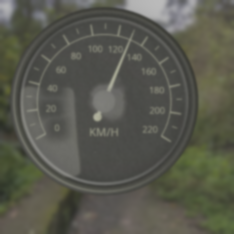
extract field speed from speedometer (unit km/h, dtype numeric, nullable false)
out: 130 km/h
